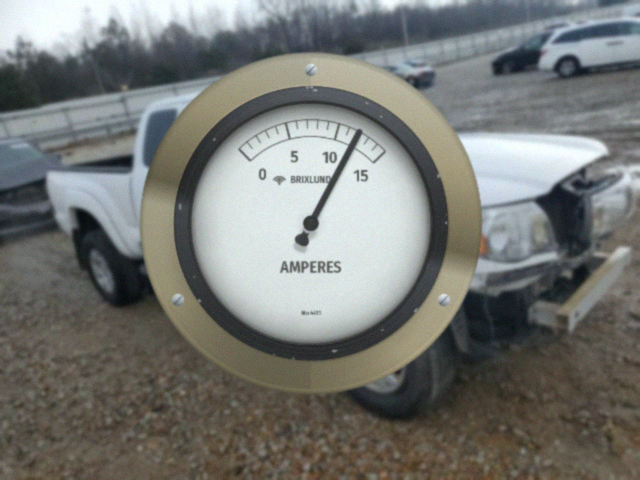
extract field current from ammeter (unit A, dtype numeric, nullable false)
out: 12 A
